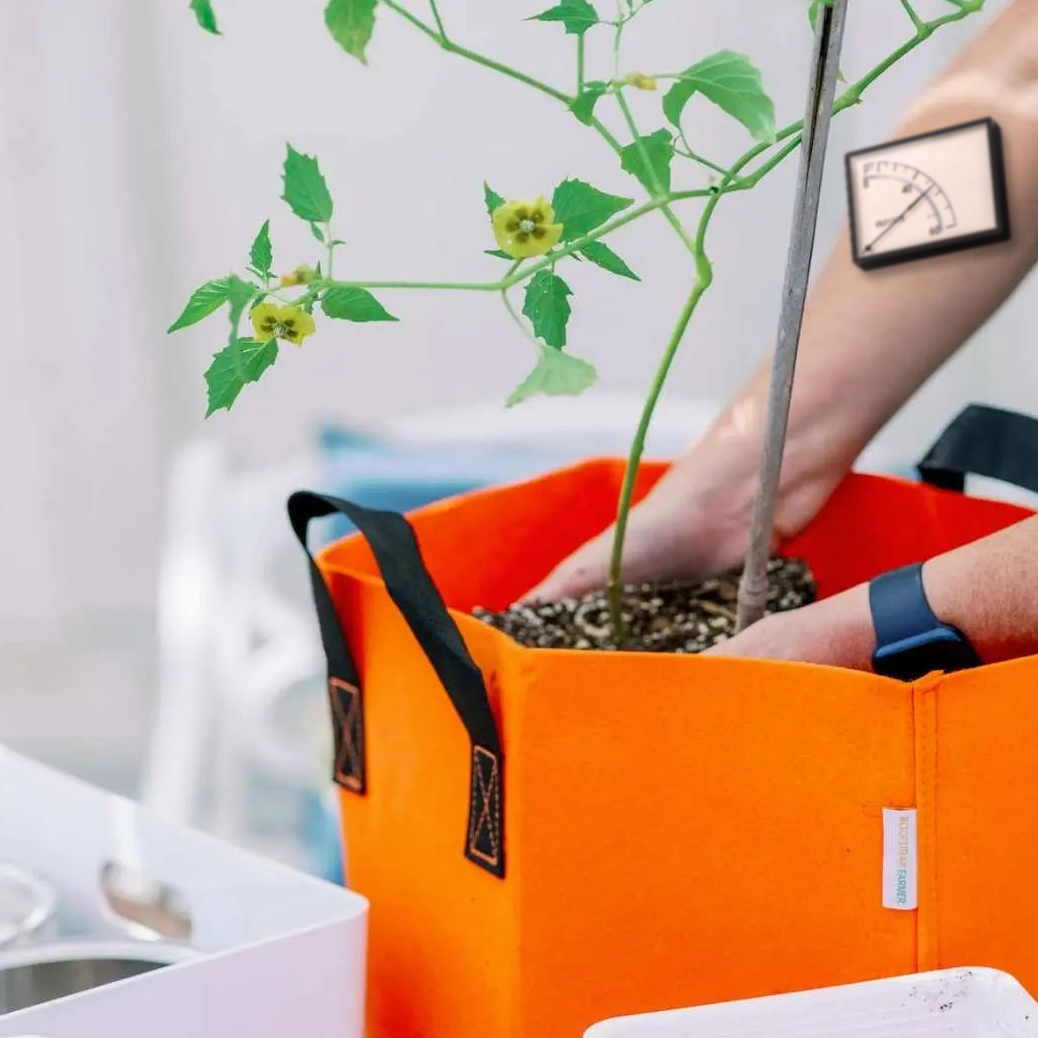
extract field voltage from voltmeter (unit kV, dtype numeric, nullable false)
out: 47.5 kV
